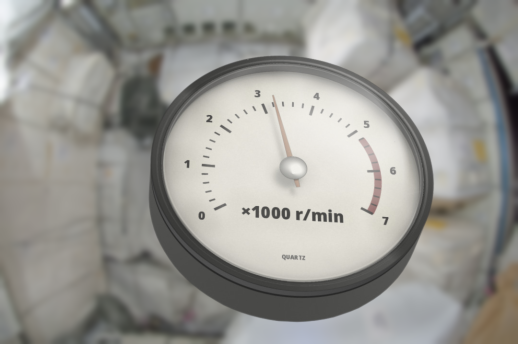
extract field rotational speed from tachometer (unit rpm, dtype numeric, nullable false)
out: 3200 rpm
